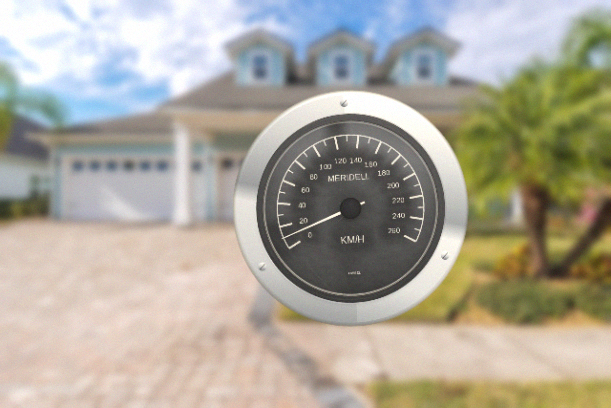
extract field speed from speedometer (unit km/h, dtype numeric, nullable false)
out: 10 km/h
